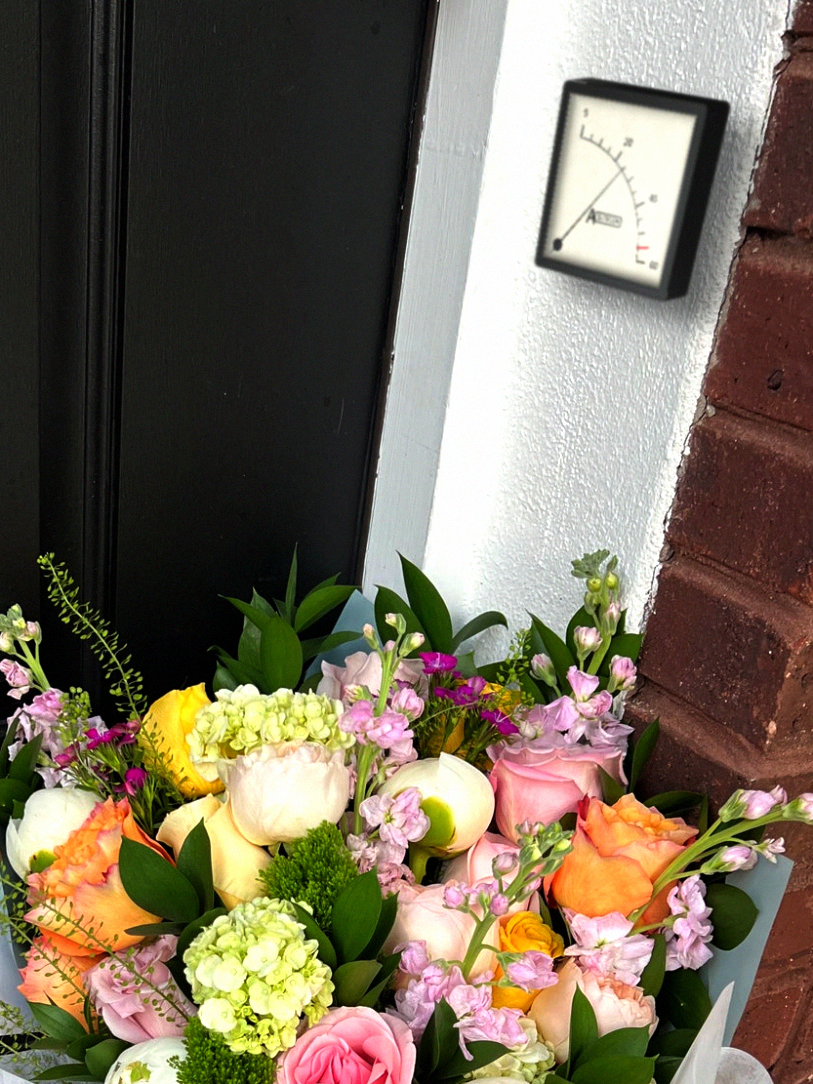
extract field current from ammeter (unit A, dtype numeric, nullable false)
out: 25 A
